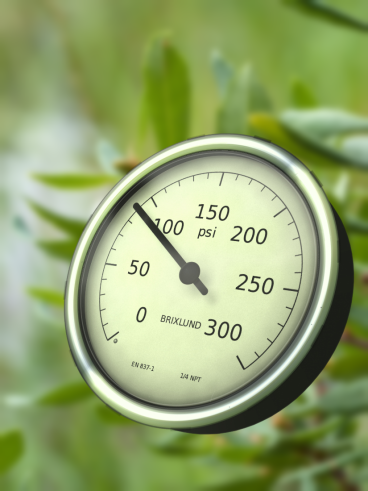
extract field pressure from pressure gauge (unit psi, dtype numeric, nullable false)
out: 90 psi
